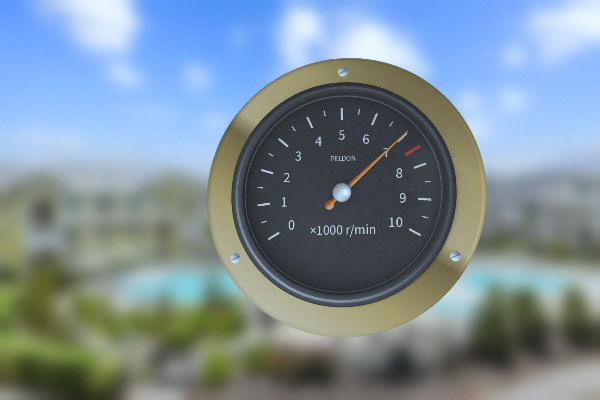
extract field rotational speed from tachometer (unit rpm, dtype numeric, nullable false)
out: 7000 rpm
